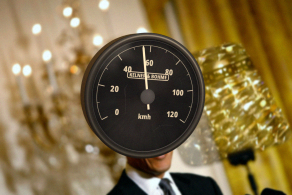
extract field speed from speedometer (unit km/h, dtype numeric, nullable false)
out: 55 km/h
